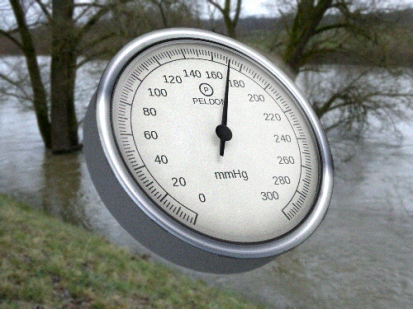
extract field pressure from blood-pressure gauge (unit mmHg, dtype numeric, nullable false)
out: 170 mmHg
